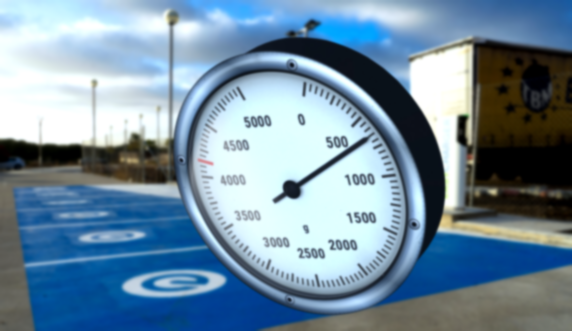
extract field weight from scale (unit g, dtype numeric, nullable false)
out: 650 g
